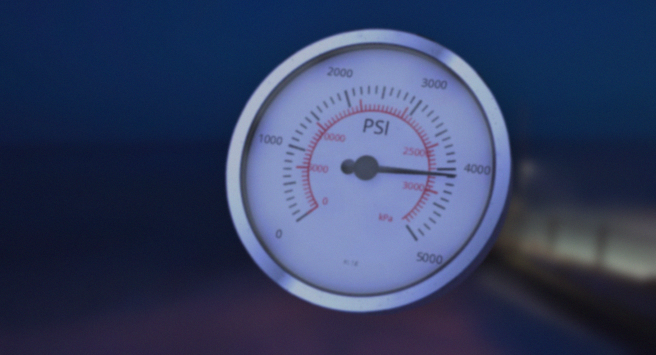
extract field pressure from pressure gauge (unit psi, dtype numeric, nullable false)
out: 4100 psi
